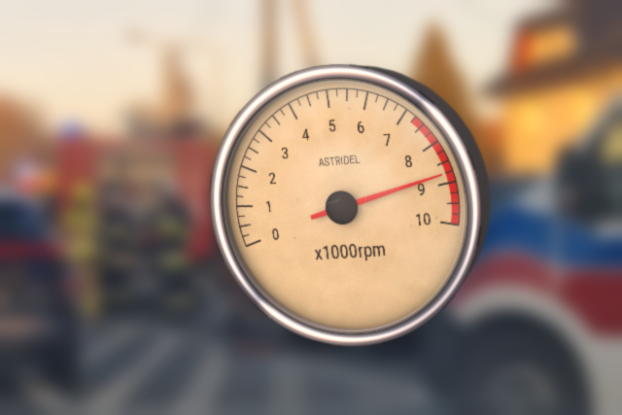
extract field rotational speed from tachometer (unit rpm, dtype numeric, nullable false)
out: 8750 rpm
